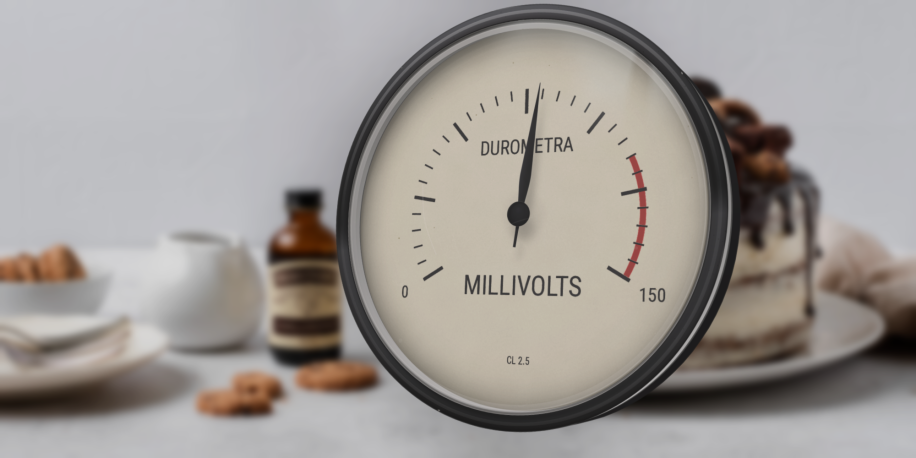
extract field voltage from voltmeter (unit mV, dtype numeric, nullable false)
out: 80 mV
